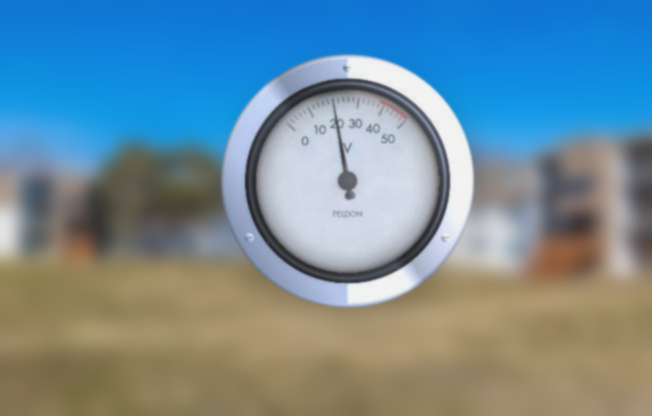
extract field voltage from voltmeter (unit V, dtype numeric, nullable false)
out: 20 V
